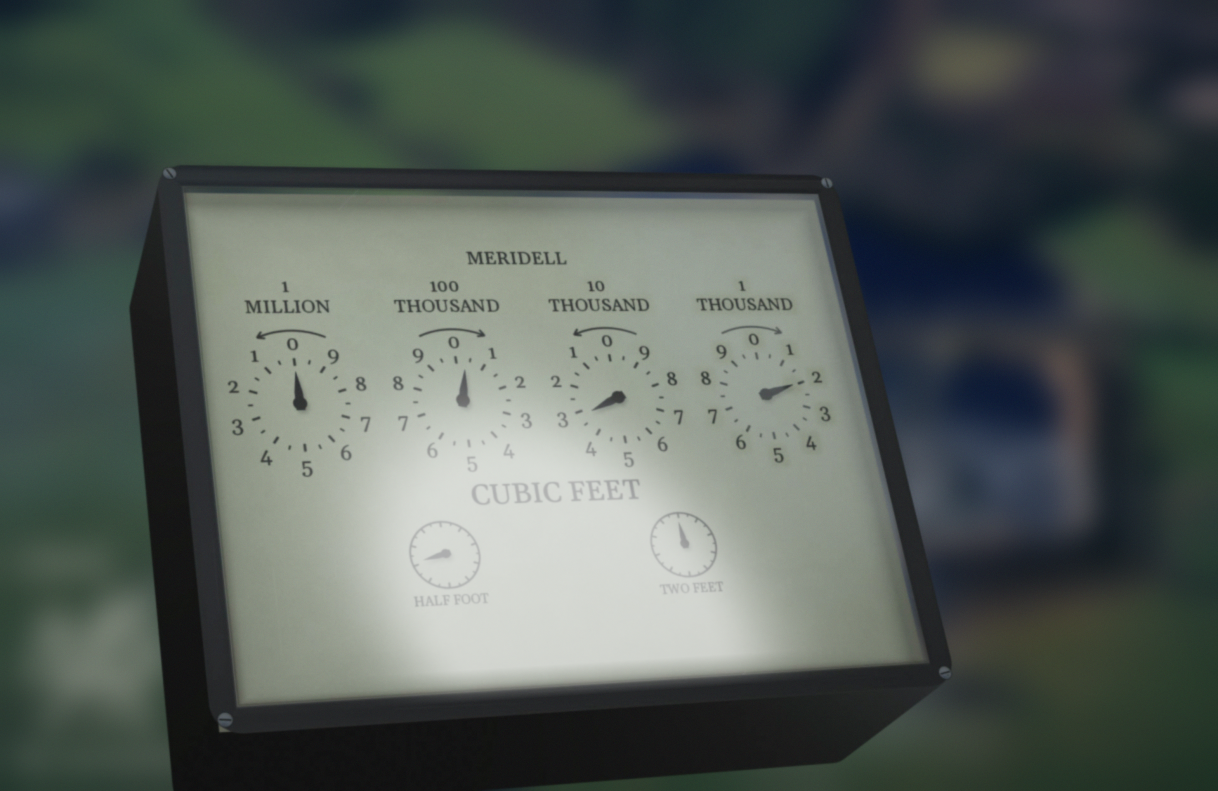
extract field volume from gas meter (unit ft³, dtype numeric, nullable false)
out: 3200 ft³
